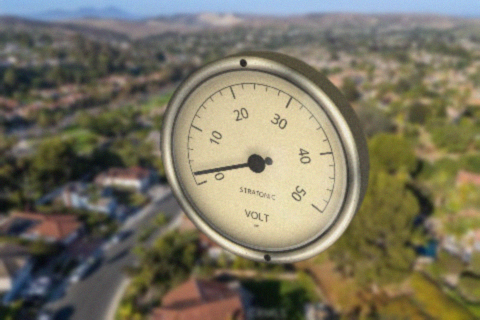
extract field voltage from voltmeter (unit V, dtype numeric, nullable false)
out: 2 V
